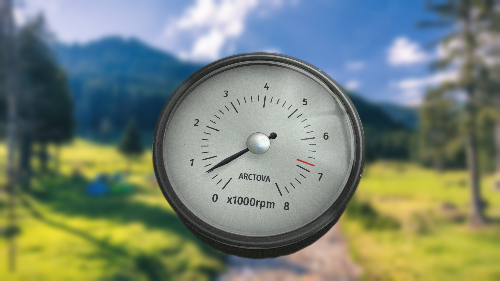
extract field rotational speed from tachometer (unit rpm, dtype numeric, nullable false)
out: 600 rpm
